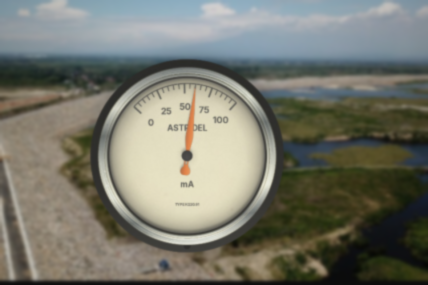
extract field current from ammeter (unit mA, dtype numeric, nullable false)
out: 60 mA
